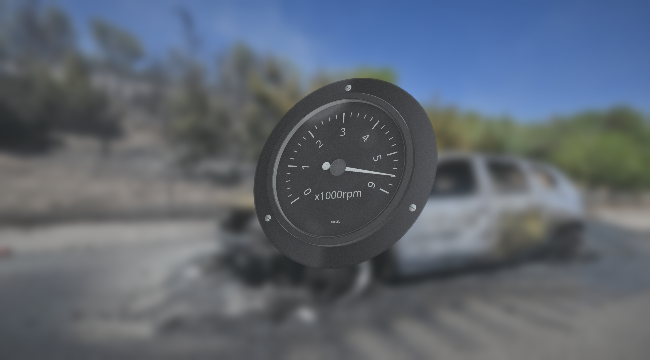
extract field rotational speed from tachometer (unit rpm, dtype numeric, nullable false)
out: 5600 rpm
